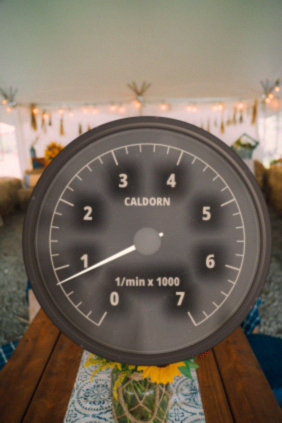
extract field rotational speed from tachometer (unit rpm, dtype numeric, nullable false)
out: 800 rpm
